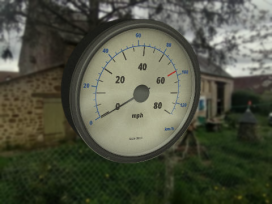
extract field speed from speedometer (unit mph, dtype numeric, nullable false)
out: 0 mph
